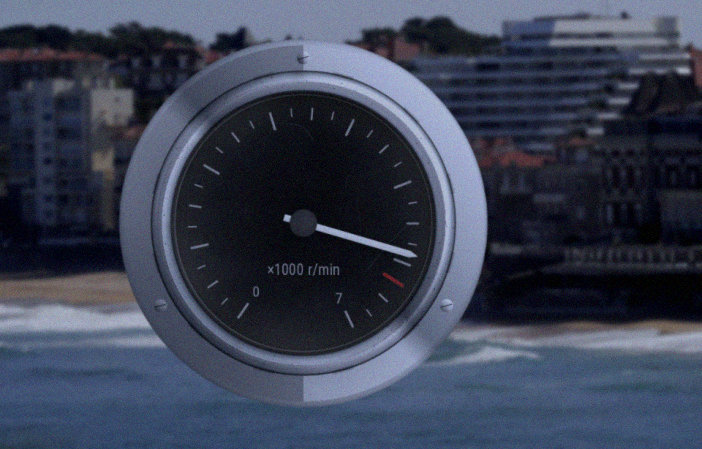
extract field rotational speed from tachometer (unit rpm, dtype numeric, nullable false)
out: 5875 rpm
